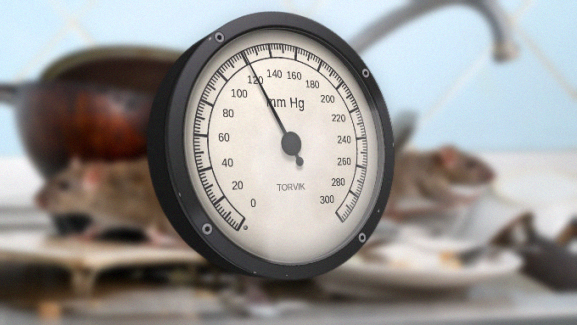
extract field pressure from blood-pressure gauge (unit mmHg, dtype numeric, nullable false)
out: 120 mmHg
